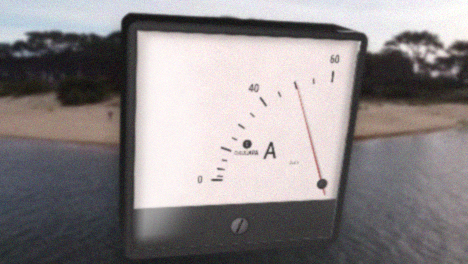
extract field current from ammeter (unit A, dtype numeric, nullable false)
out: 50 A
